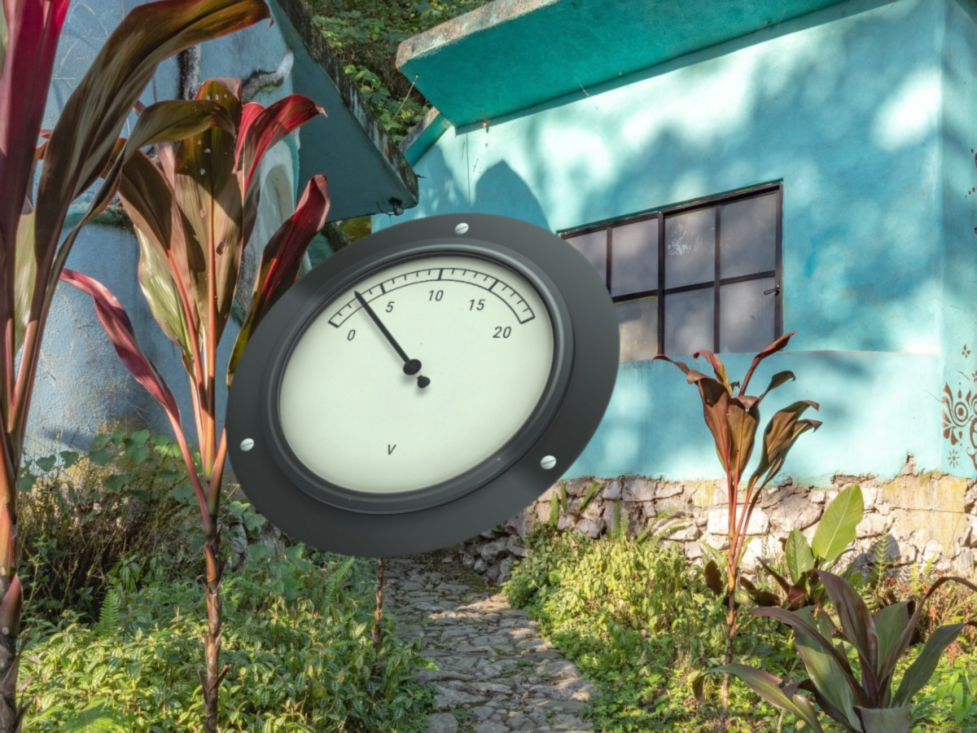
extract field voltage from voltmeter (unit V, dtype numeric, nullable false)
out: 3 V
